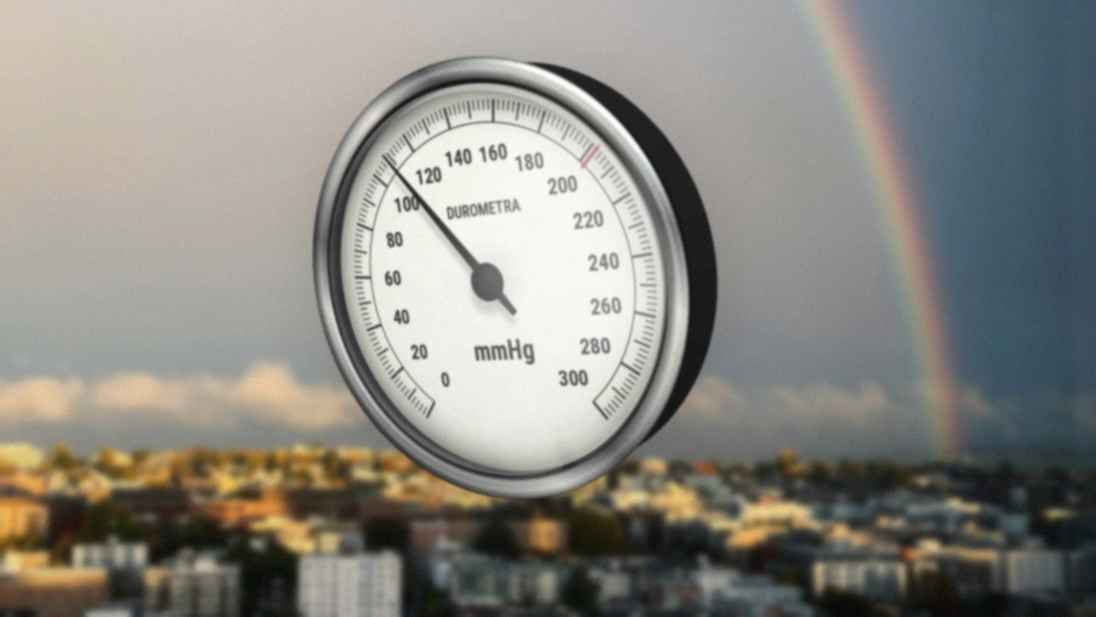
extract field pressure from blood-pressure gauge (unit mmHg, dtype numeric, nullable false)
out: 110 mmHg
